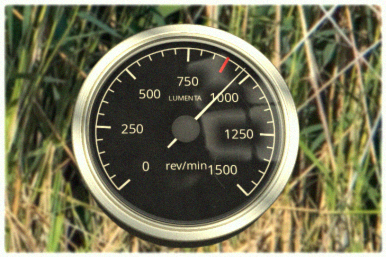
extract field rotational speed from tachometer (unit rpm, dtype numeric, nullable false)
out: 975 rpm
